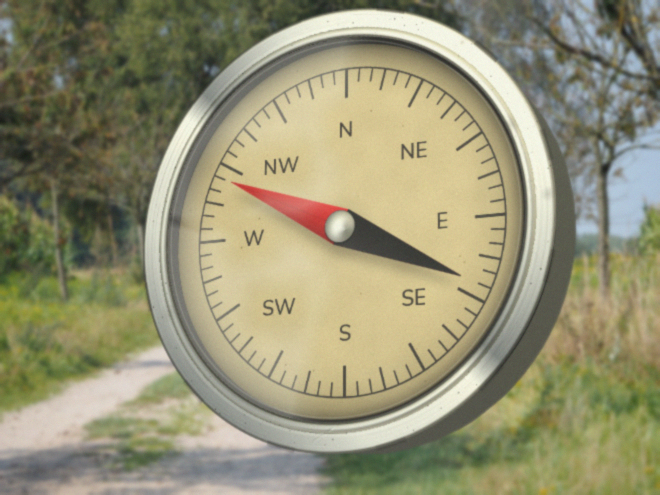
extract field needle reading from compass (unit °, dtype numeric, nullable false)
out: 295 °
